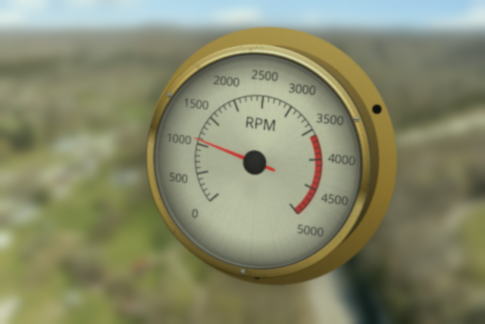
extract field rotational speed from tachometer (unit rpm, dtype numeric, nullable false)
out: 1100 rpm
